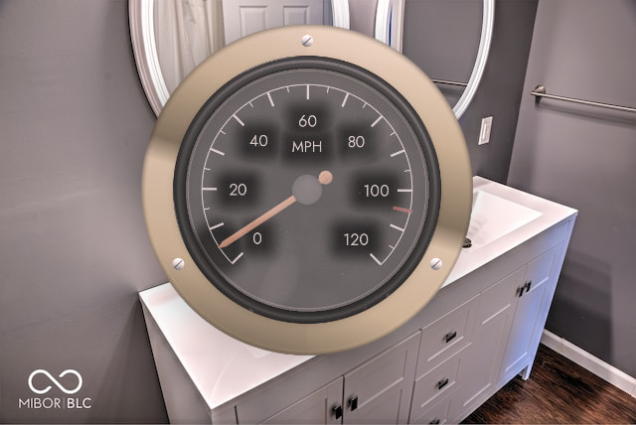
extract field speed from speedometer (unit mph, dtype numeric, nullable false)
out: 5 mph
